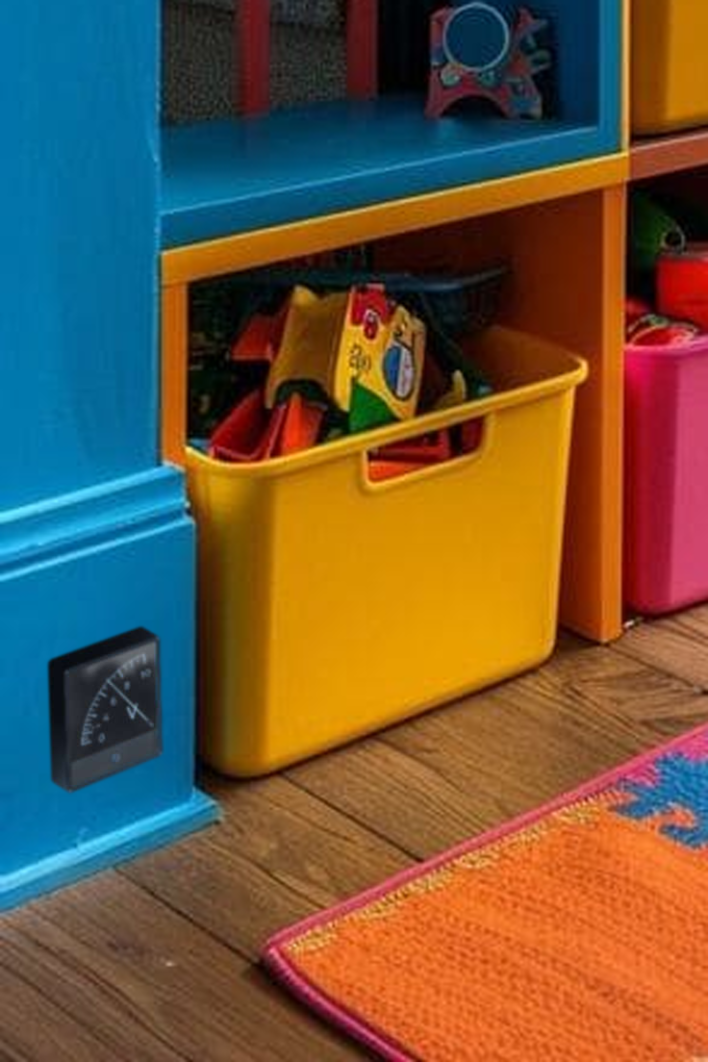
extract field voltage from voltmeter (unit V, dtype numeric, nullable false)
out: 7 V
